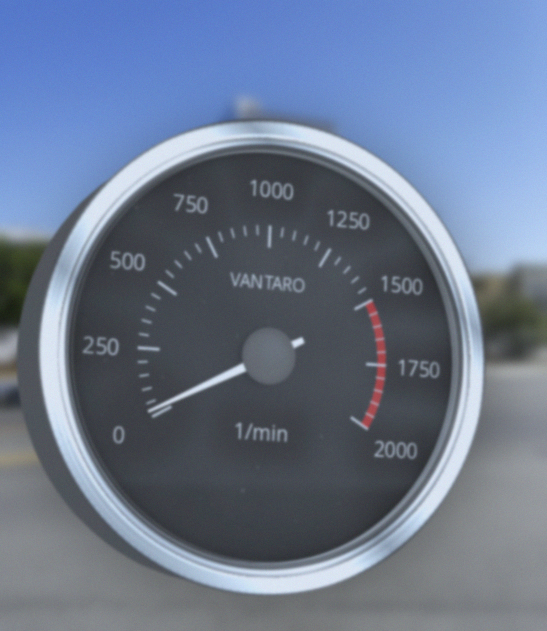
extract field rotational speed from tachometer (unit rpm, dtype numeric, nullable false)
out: 25 rpm
